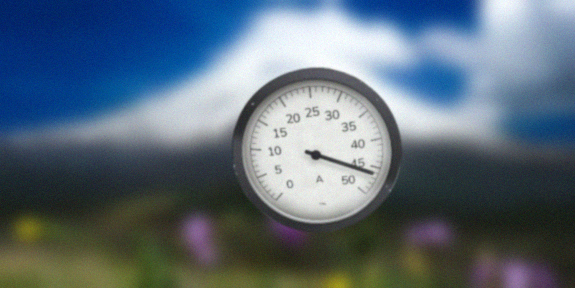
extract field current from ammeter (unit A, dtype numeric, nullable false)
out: 46 A
